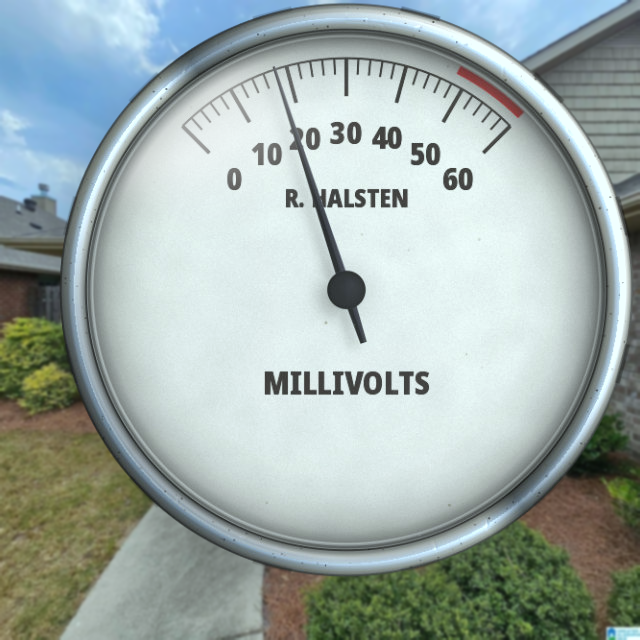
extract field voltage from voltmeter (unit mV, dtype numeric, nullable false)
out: 18 mV
